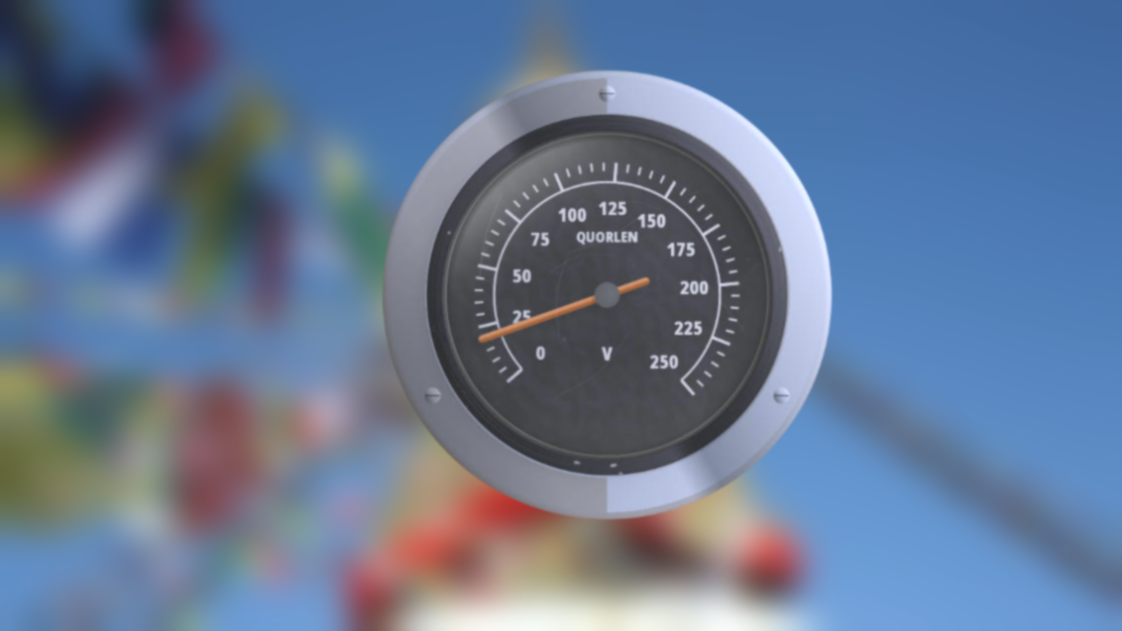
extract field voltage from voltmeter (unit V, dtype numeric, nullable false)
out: 20 V
